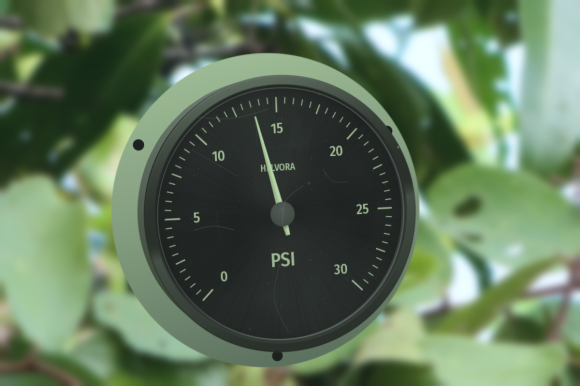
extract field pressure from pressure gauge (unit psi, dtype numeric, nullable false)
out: 13.5 psi
